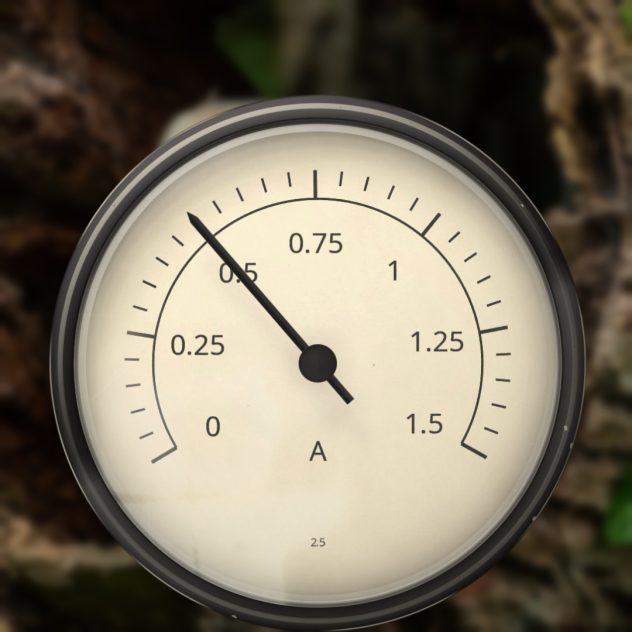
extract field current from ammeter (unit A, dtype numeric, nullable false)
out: 0.5 A
